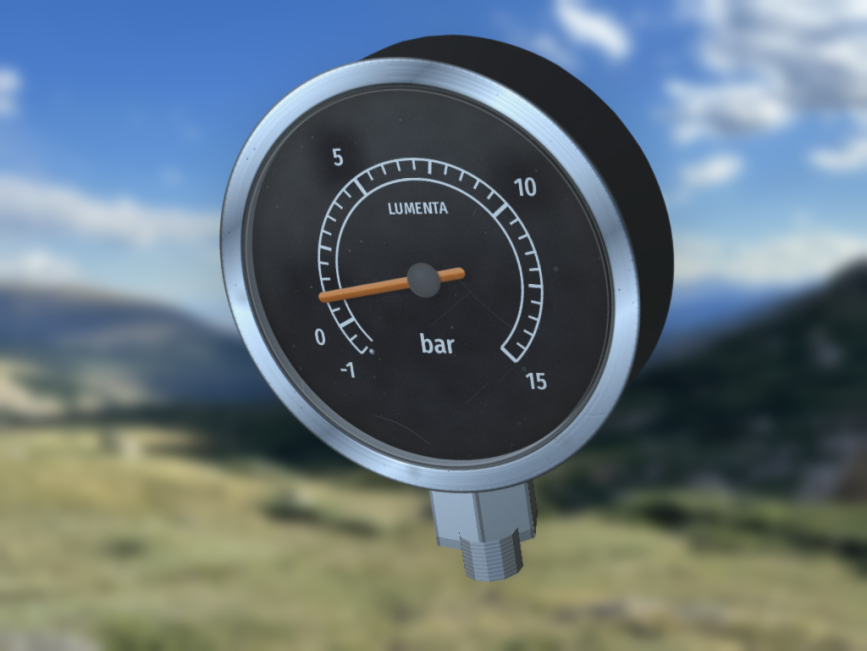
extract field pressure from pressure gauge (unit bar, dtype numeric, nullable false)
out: 1 bar
